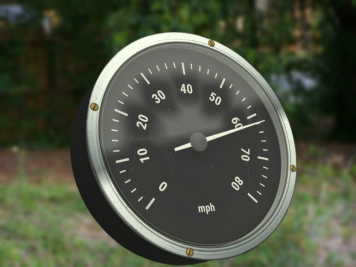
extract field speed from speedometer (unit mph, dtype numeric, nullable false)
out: 62 mph
